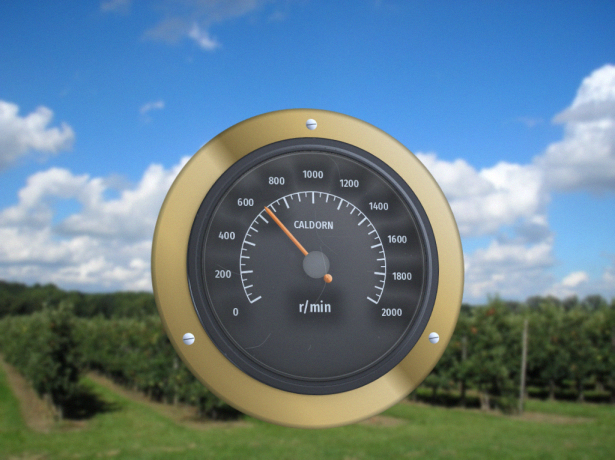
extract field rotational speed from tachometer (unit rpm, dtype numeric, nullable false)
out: 650 rpm
